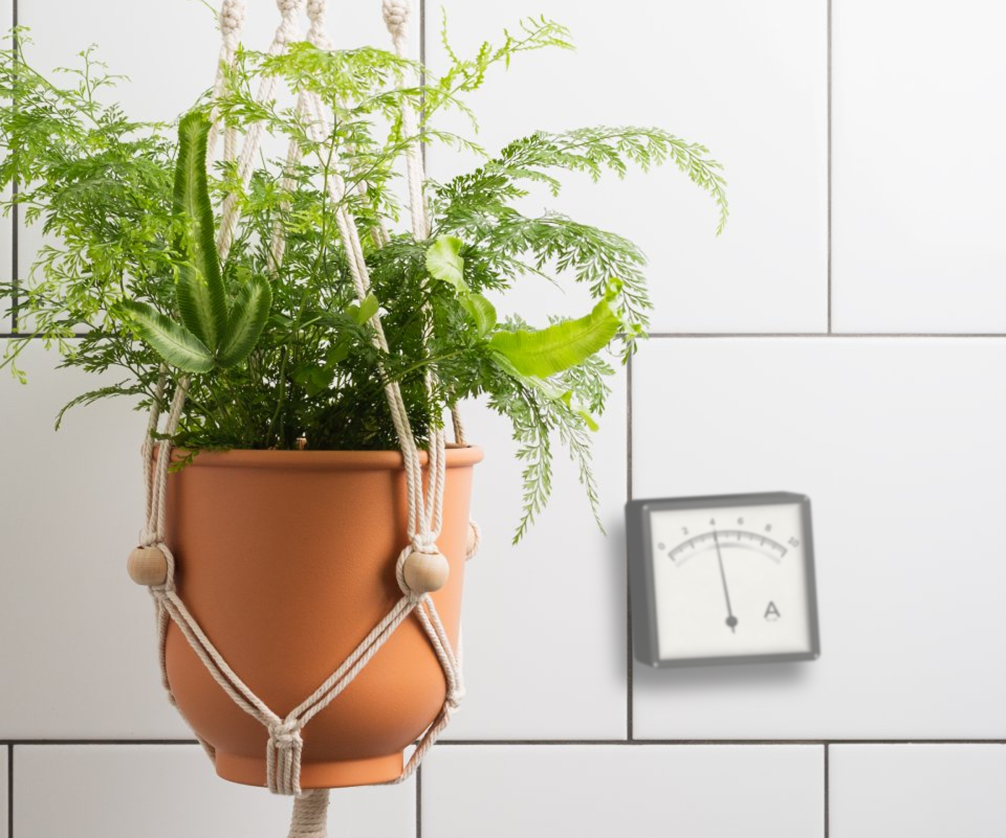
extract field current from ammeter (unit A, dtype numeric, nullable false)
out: 4 A
